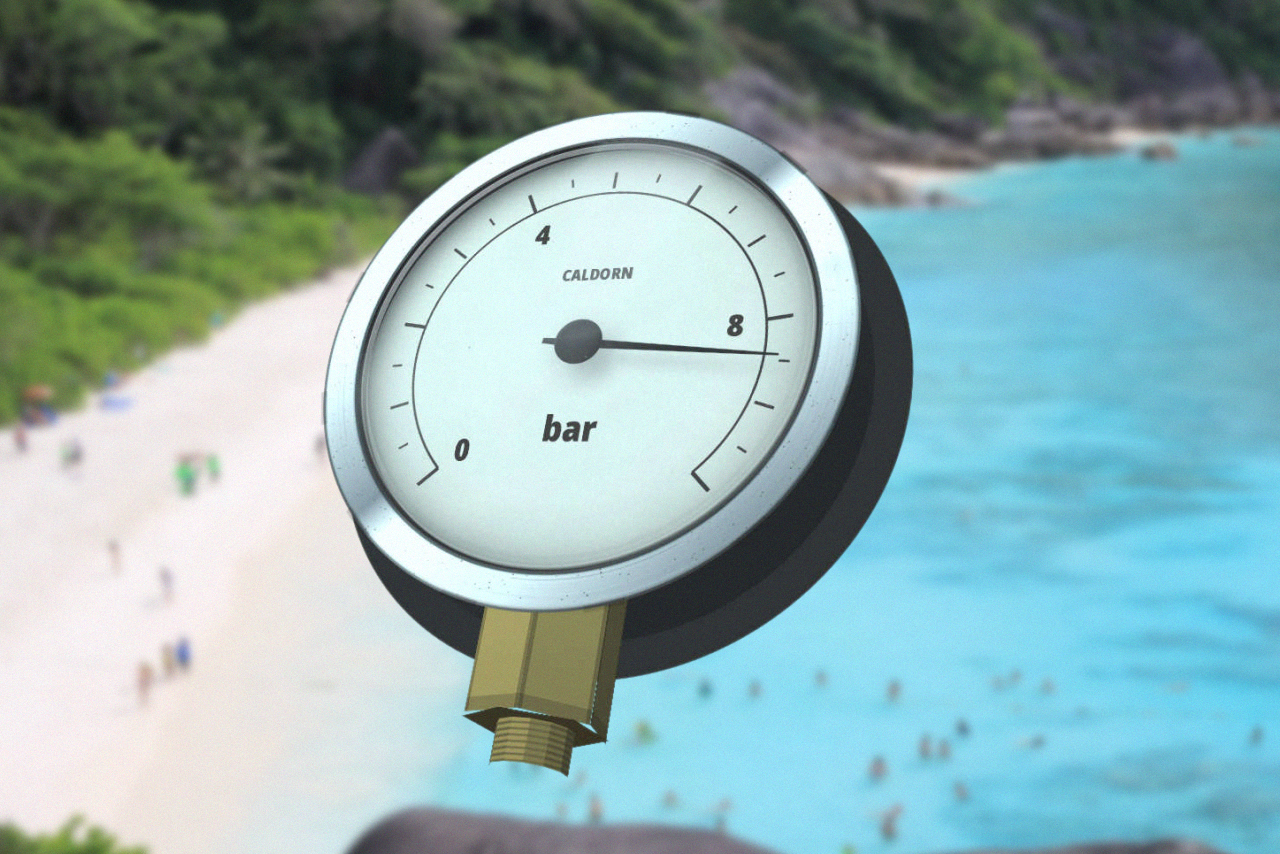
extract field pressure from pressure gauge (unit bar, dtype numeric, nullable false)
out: 8.5 bar
